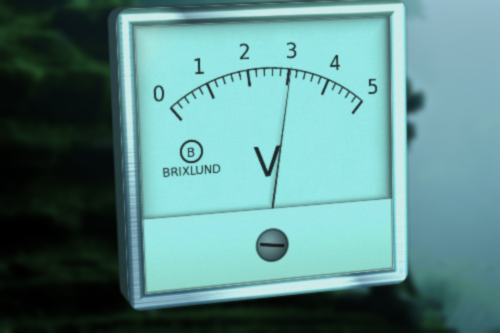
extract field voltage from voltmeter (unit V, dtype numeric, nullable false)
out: 3 V
